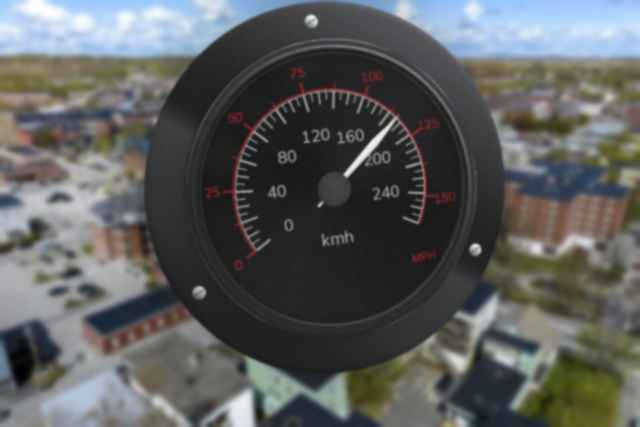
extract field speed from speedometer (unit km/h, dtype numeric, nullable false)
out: 185 km/h
